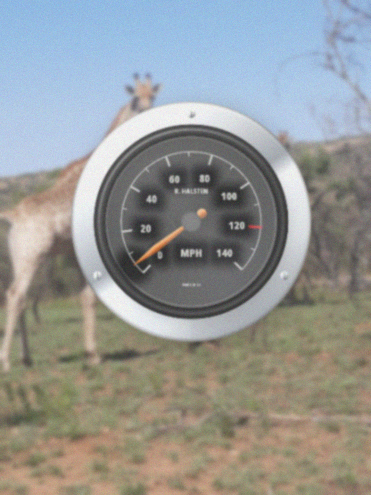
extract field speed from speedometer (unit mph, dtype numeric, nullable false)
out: 5 mph
